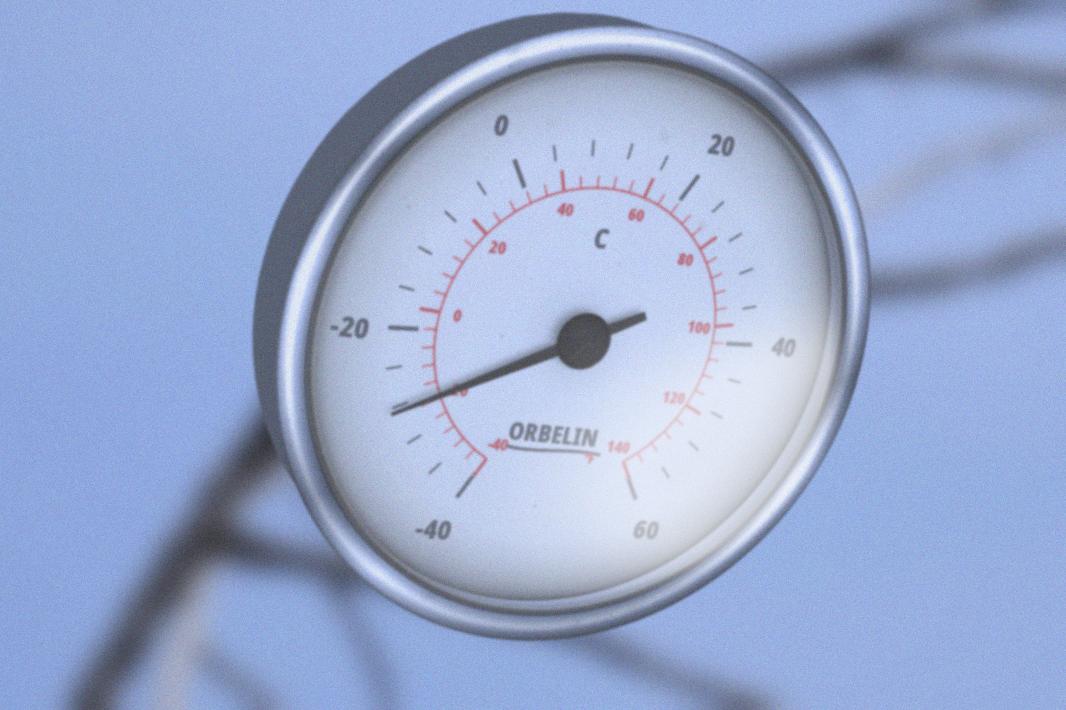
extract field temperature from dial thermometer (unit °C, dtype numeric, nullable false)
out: -28 °C
